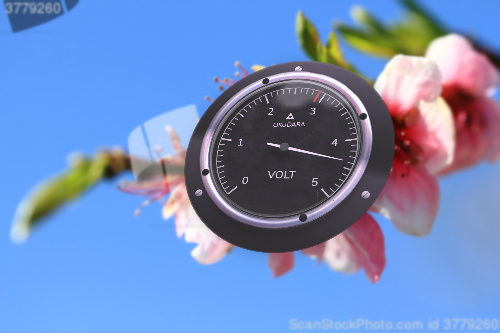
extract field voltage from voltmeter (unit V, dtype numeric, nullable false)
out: 4.4 V
